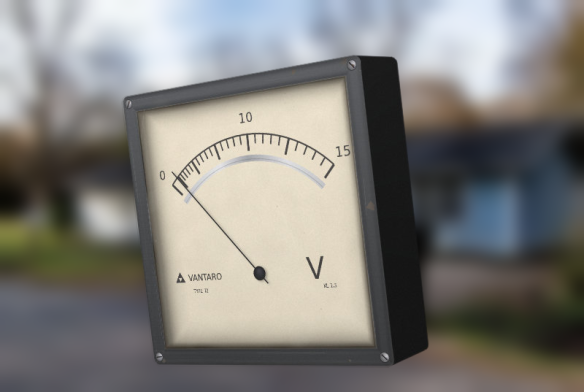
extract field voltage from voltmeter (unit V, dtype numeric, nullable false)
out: 2.5 V
